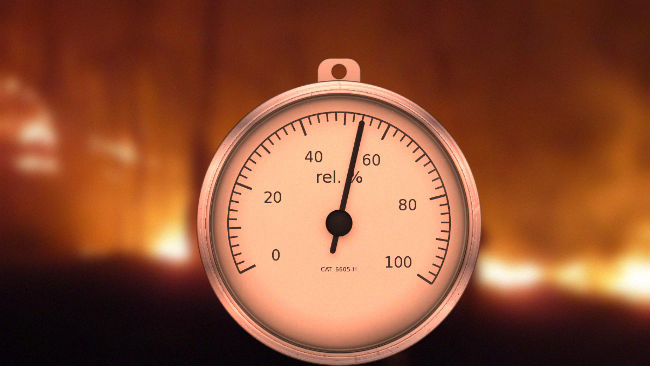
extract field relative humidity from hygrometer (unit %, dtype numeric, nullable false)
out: 54 %
